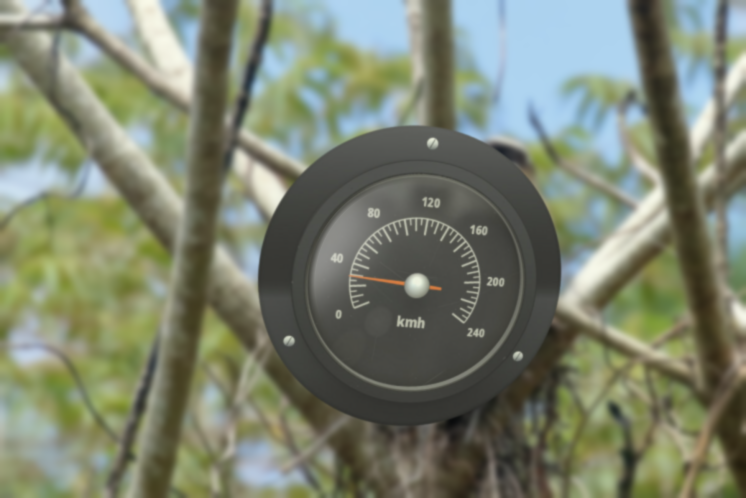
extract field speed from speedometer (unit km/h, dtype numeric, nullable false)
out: 30 km/h
